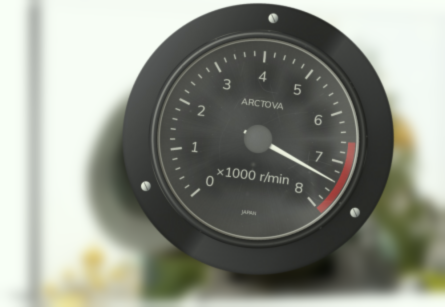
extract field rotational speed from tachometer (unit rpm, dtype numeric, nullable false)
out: 7400 rpm
